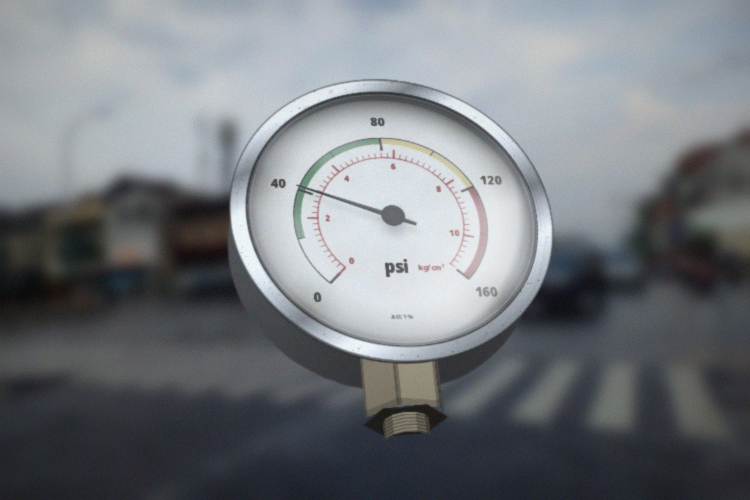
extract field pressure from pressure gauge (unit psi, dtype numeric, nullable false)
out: 40 psi
